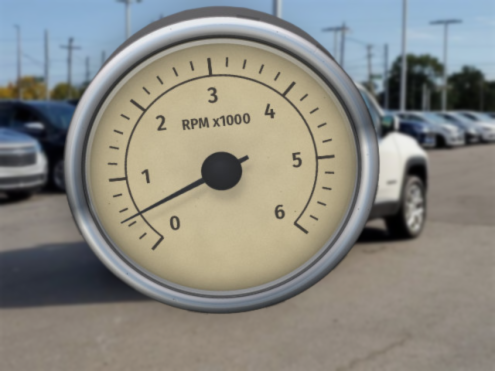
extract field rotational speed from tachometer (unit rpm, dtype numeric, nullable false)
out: 500 rpm
